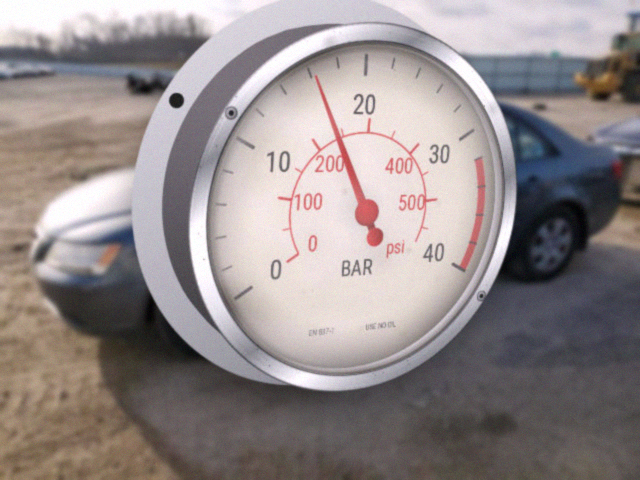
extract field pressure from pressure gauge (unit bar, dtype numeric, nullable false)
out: 16 bar
